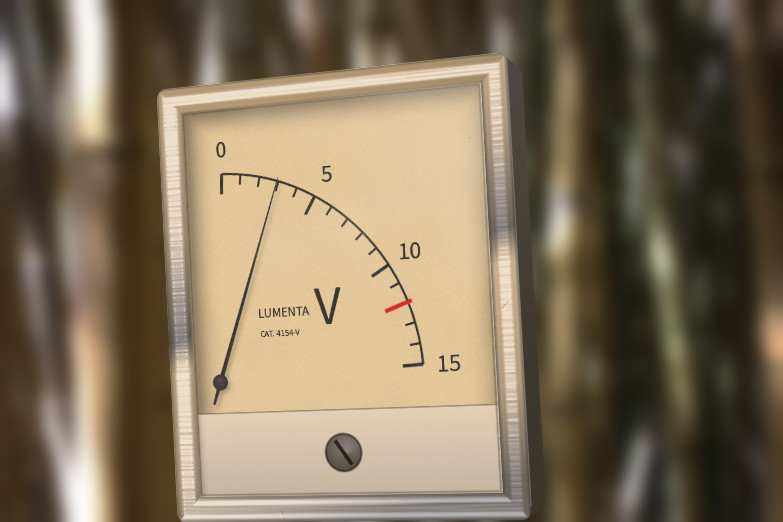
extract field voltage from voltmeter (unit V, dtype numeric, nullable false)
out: 3 V
